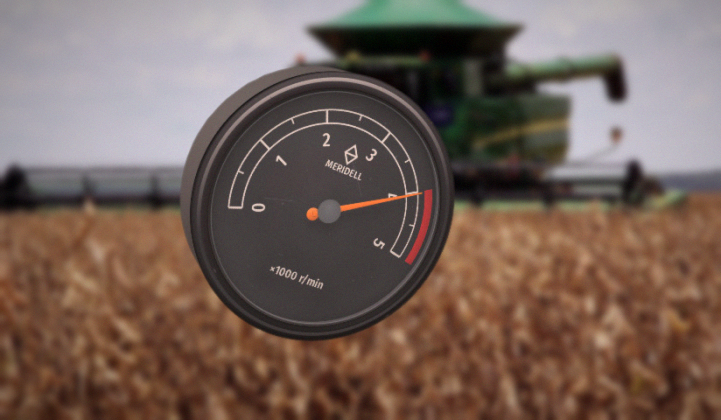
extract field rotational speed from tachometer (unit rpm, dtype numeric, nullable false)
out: 4000 rpm
